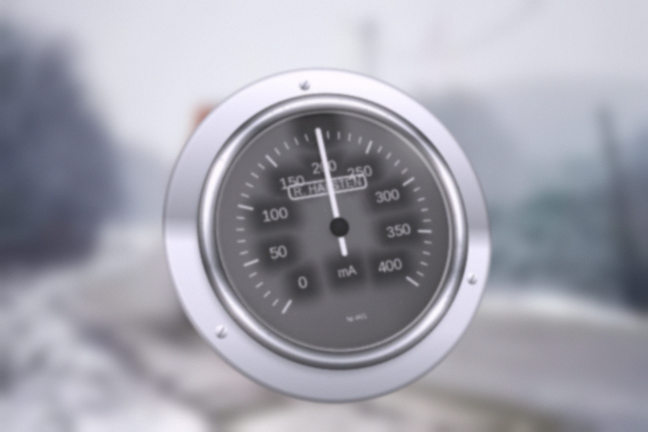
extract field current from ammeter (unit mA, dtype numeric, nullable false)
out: 200 mA
